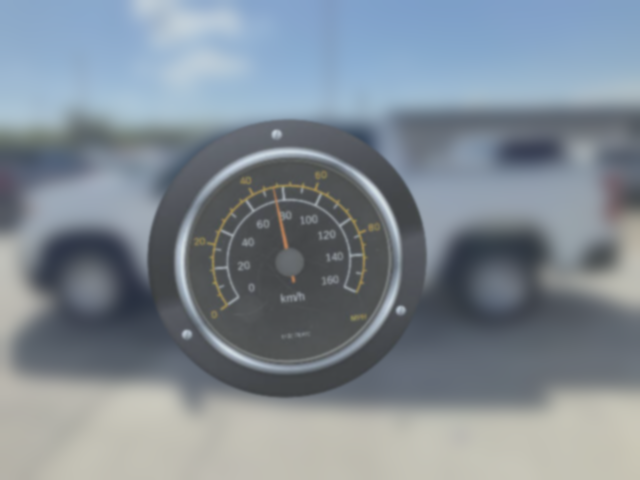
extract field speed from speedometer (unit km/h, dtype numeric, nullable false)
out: 75 km/h
